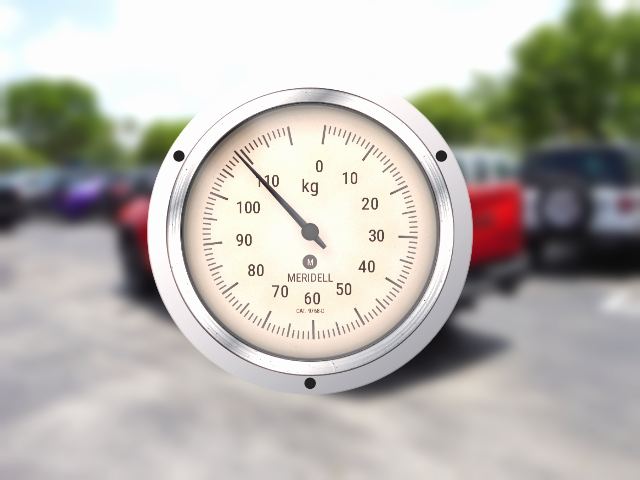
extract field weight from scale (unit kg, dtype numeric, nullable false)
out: 109 kg
